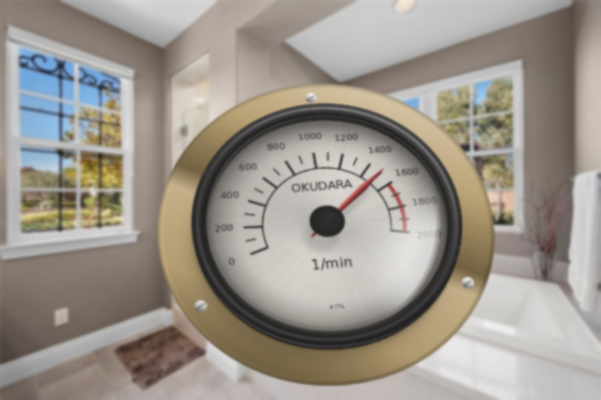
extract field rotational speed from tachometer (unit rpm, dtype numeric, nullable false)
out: 1500 rpm
